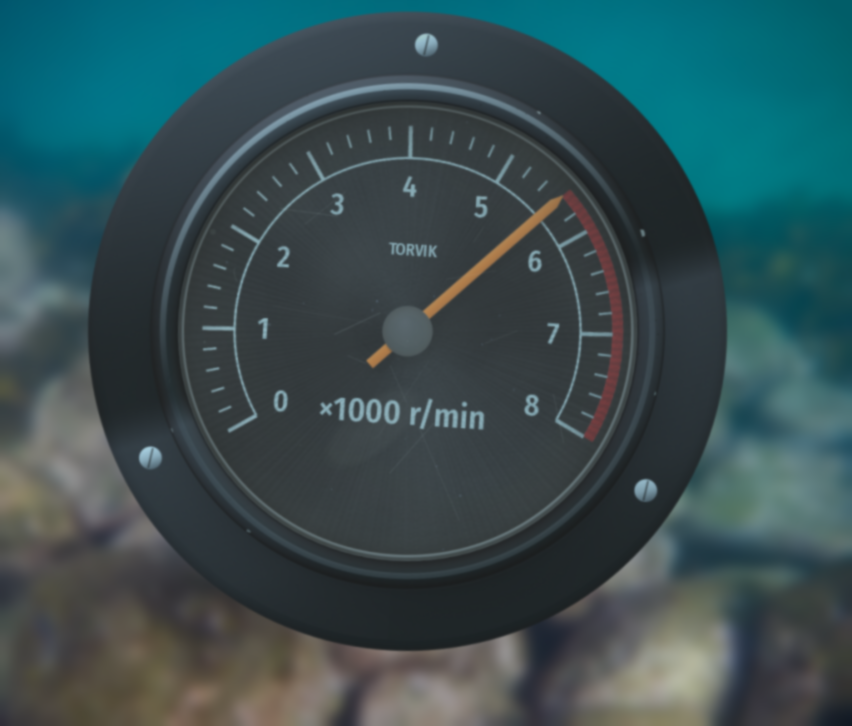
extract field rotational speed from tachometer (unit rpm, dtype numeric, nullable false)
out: 5600 rpm
